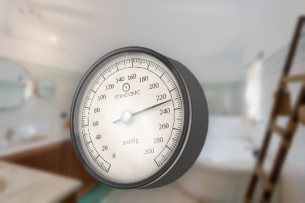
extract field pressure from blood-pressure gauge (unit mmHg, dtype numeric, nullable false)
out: 230 mmHg
